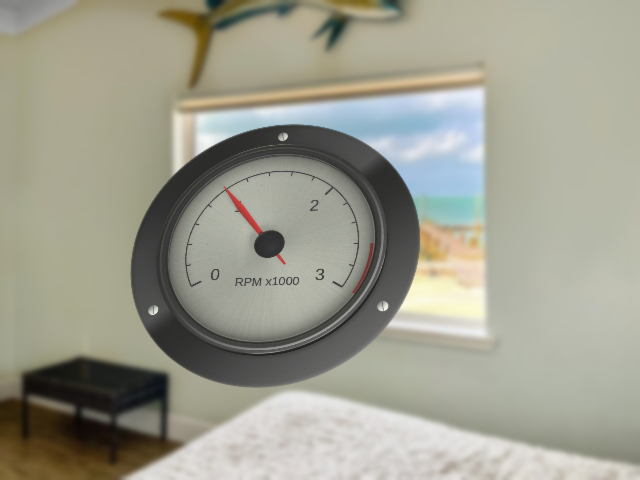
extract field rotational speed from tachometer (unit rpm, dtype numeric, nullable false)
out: 1000 rpm
